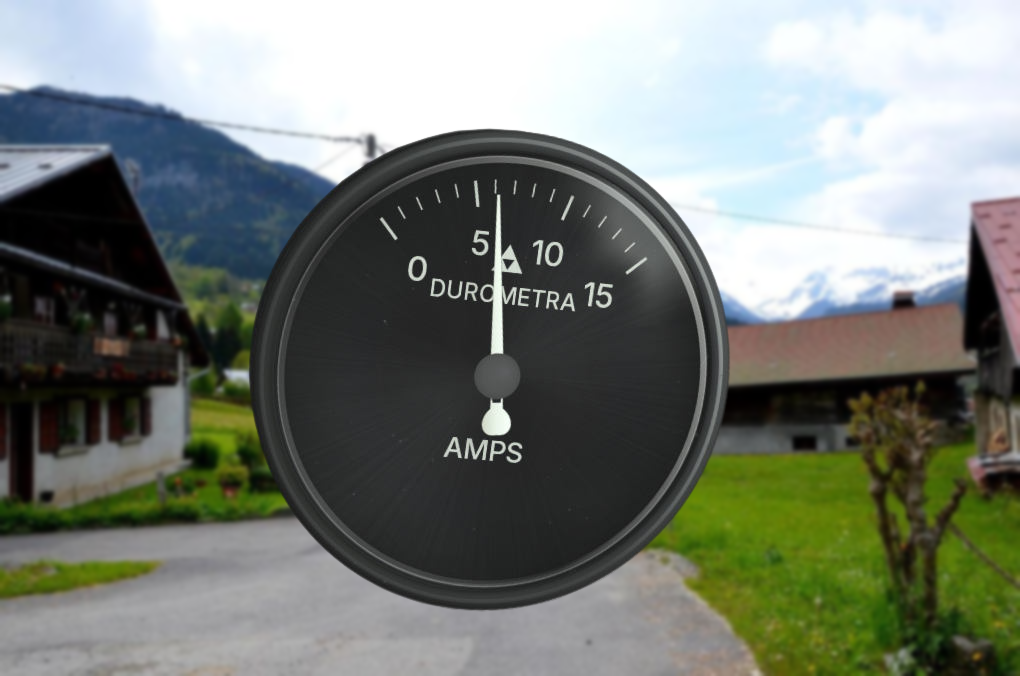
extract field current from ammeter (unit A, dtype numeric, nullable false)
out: 6 A
